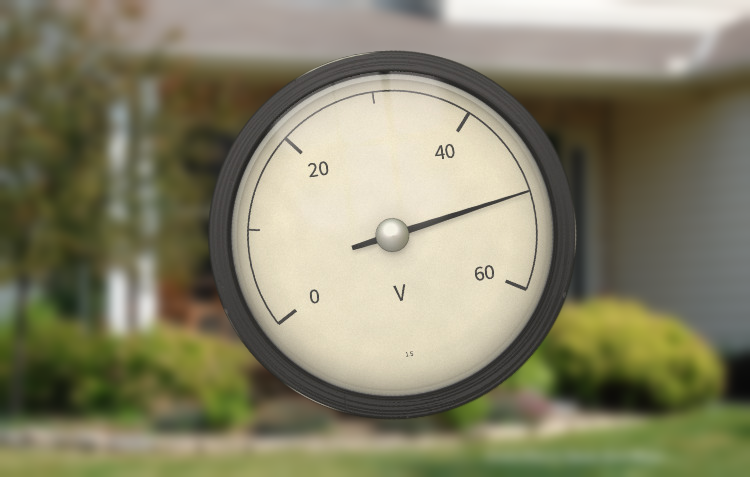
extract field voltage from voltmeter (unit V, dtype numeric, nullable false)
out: 50 V
